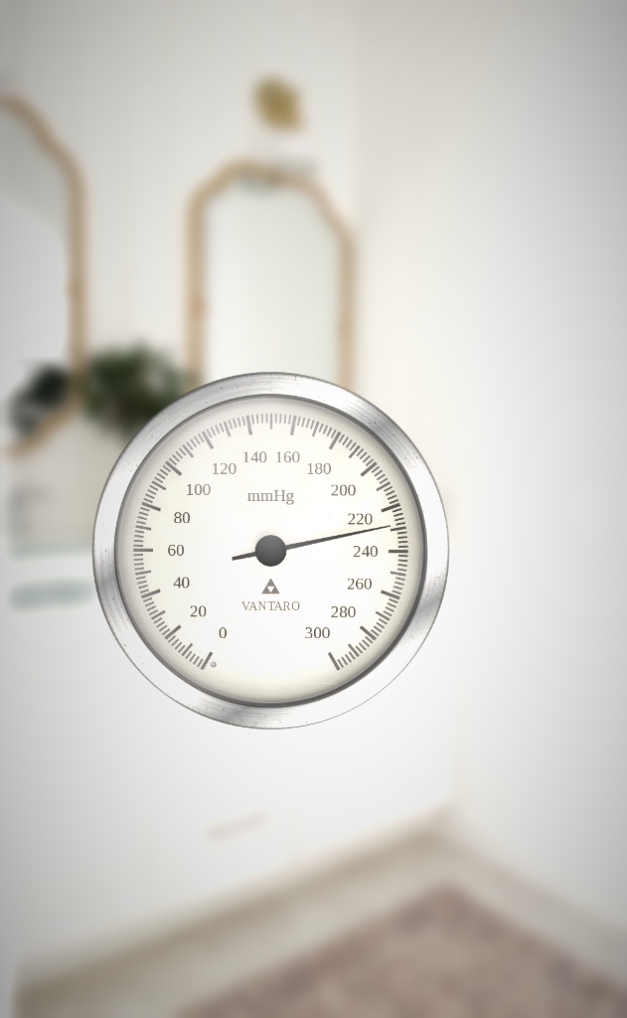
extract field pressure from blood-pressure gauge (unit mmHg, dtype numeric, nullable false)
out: 228 mmHg
